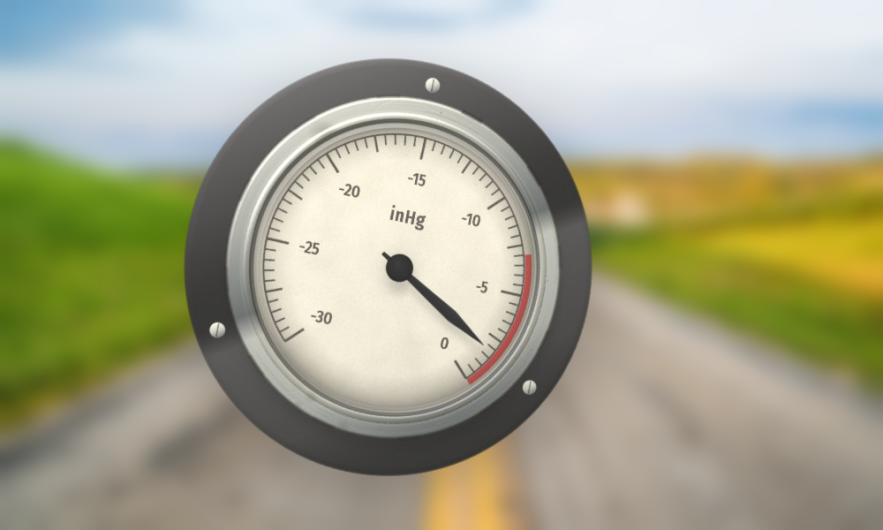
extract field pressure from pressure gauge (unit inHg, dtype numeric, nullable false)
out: -1.75 inHg
